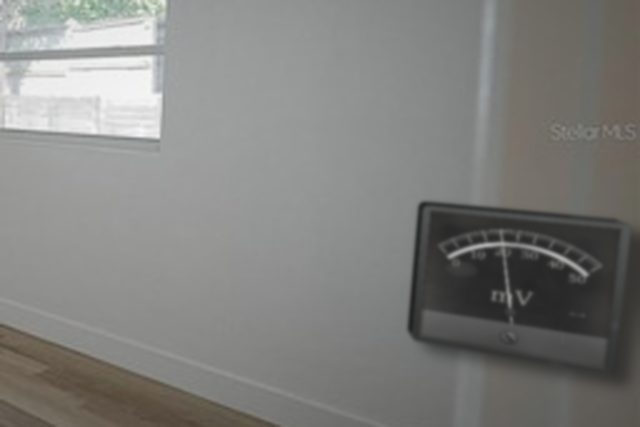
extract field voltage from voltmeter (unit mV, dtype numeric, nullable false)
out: 20 mV
